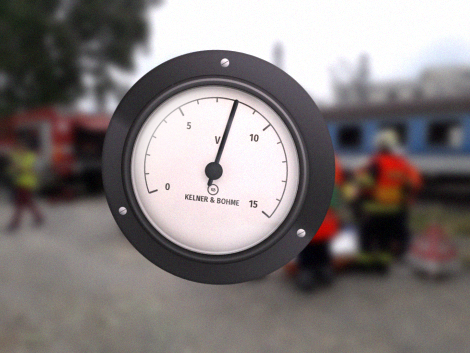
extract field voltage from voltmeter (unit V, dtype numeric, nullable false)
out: 8 V
